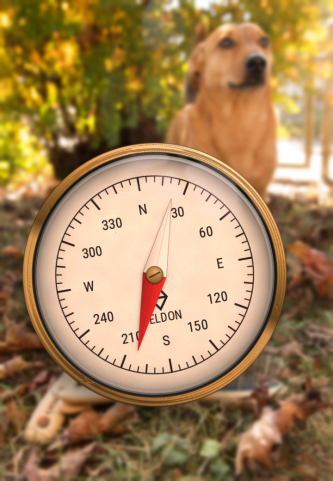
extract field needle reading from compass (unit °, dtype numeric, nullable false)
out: 202.5 °
